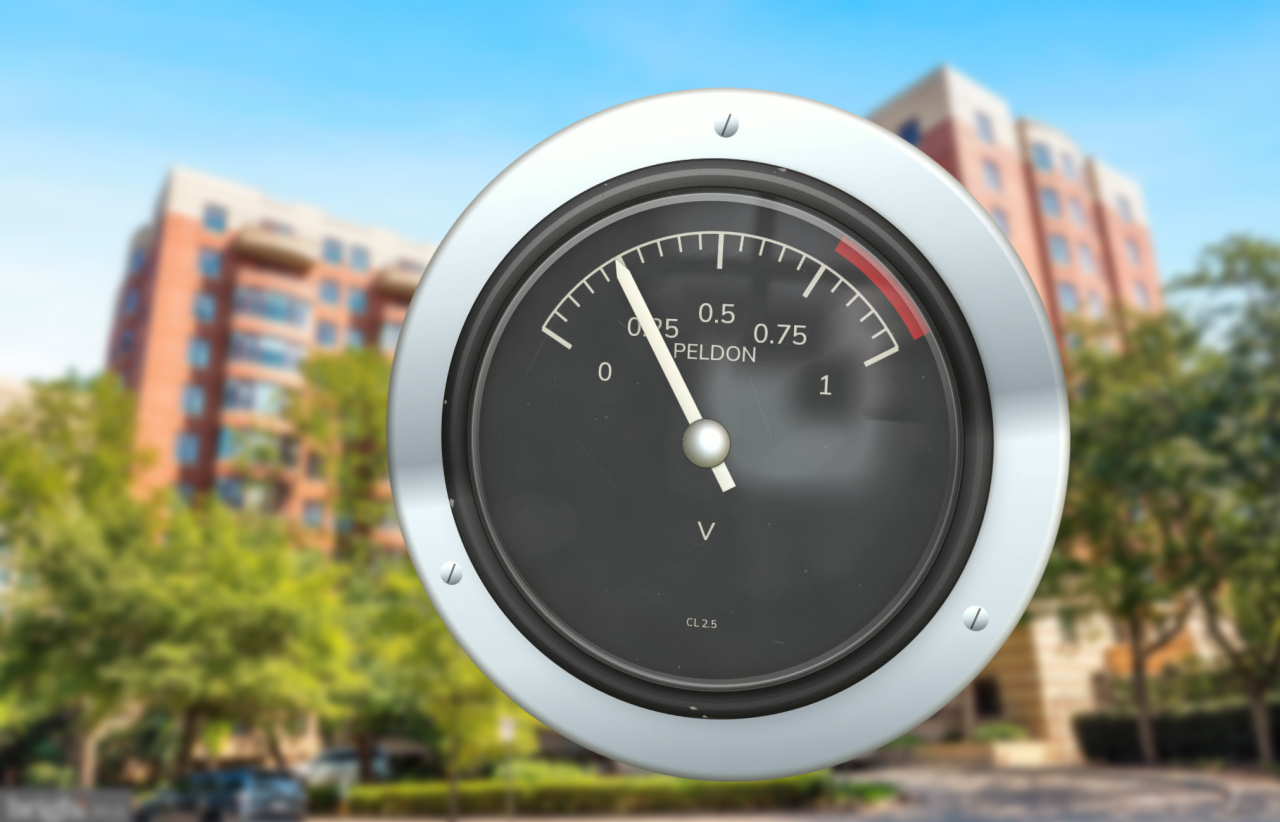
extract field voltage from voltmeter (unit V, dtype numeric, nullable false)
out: 0.25 V
